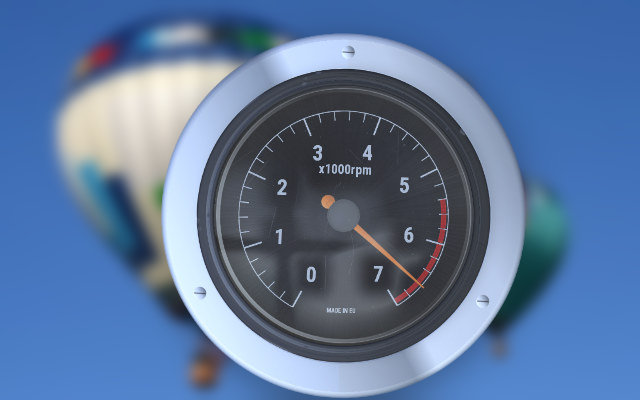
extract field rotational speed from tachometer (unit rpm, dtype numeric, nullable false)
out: 6600 rpm
